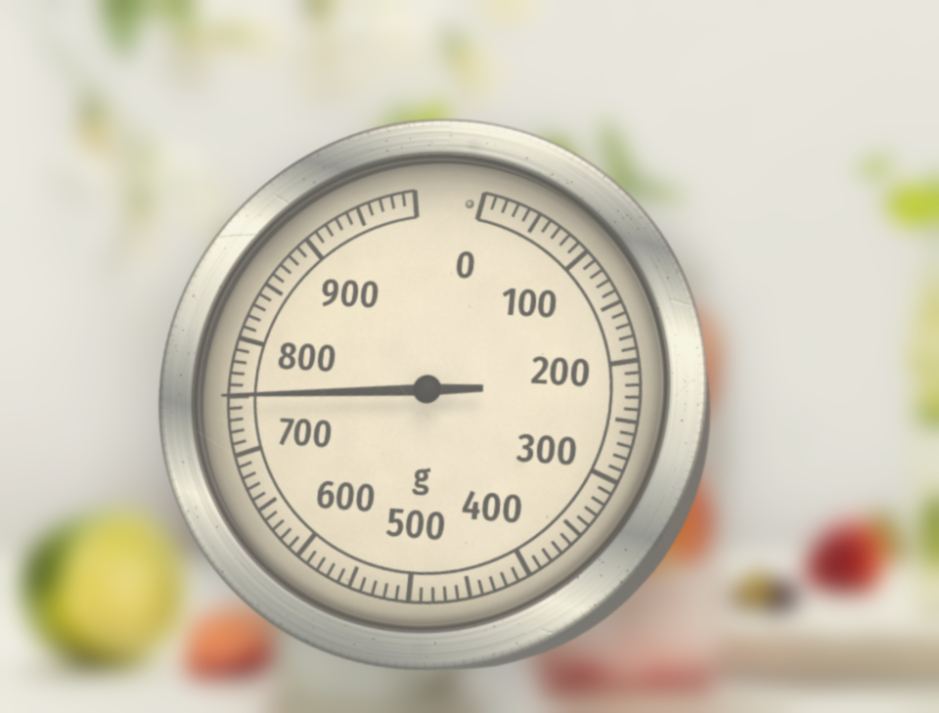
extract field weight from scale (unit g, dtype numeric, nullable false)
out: 750 g
